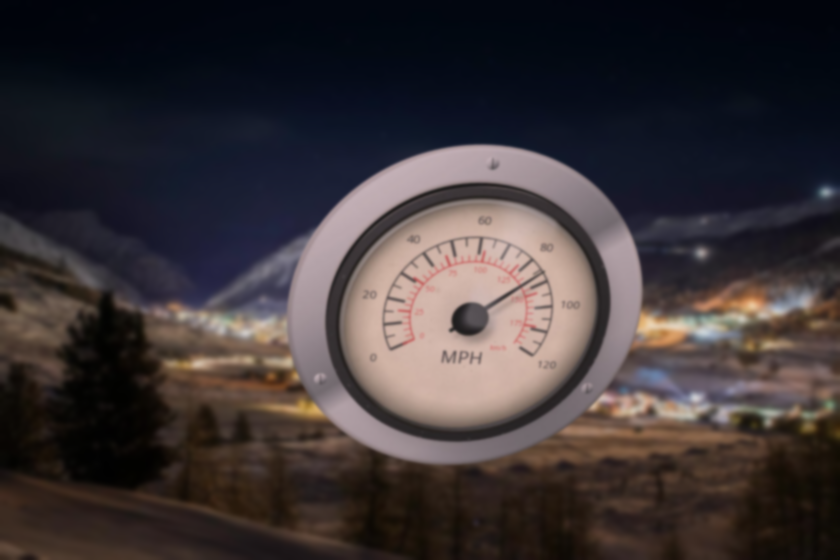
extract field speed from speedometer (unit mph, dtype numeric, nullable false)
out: 85 mph
